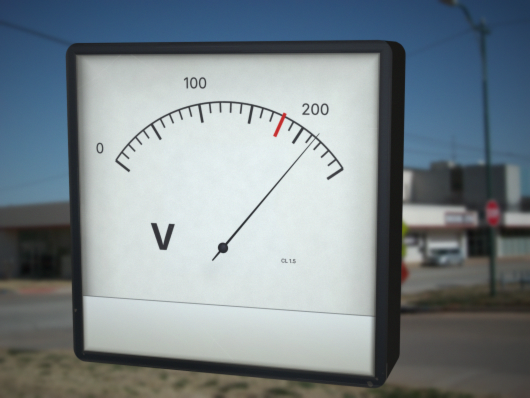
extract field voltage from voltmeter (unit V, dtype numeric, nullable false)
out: 215 V
